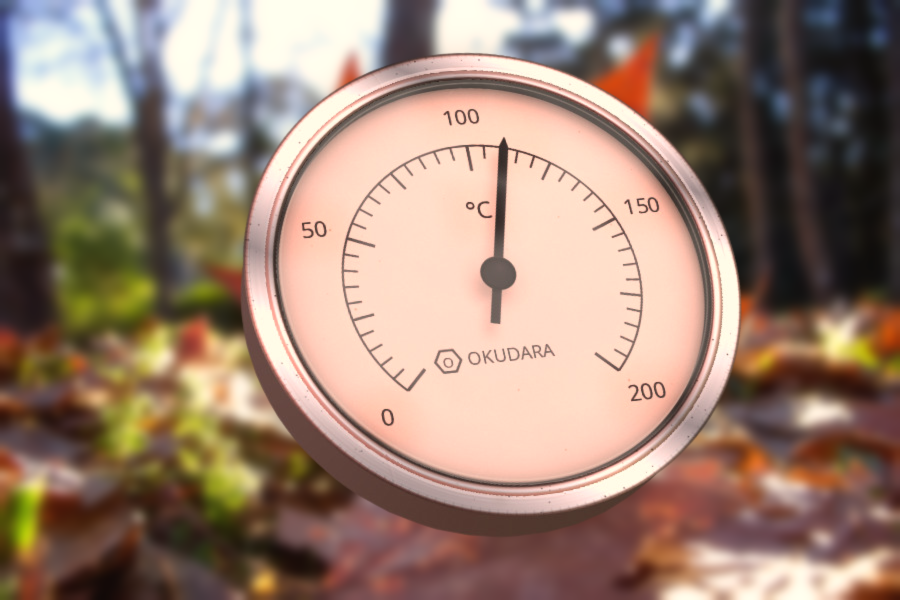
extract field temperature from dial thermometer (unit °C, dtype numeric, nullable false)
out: 110 °C
